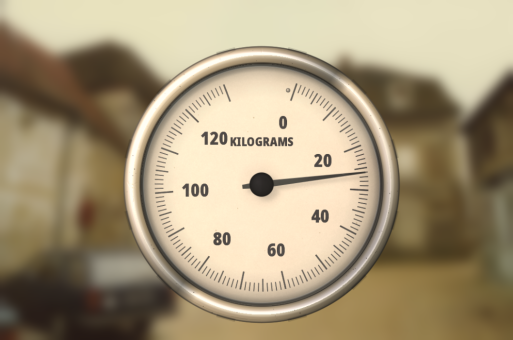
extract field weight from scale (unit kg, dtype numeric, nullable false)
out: 26 kg
